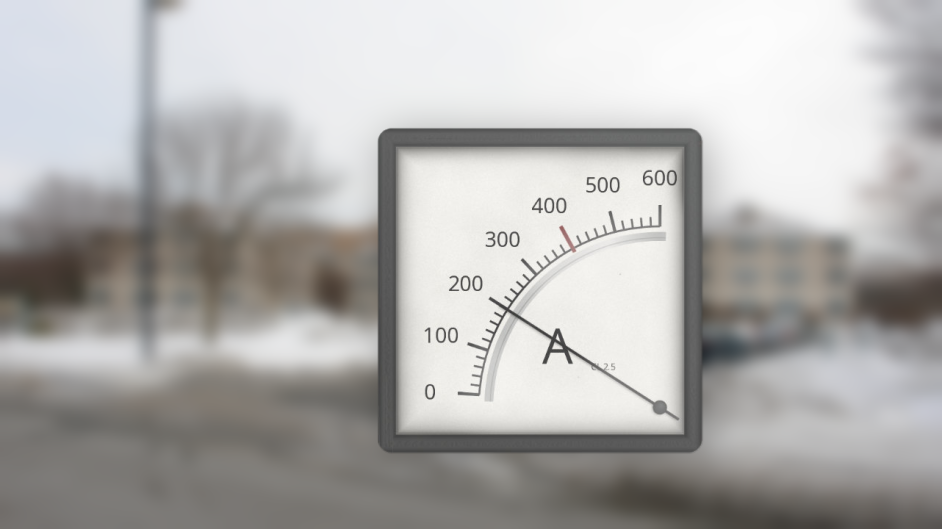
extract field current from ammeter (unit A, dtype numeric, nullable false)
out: 200 A
